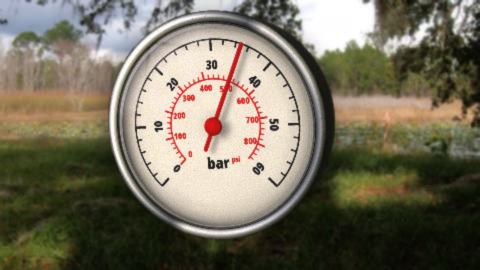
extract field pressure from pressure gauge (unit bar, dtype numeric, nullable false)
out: 35 bar
